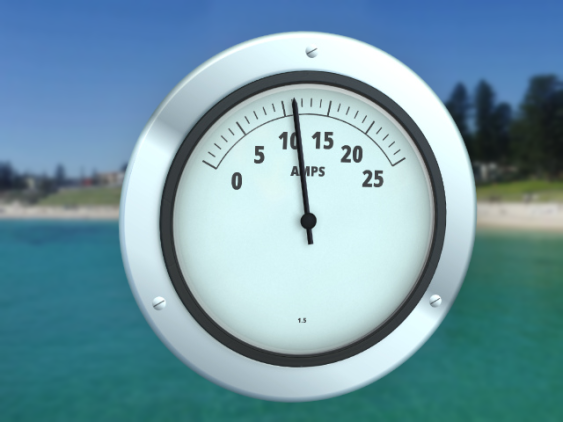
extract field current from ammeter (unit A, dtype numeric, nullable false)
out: 11 A
